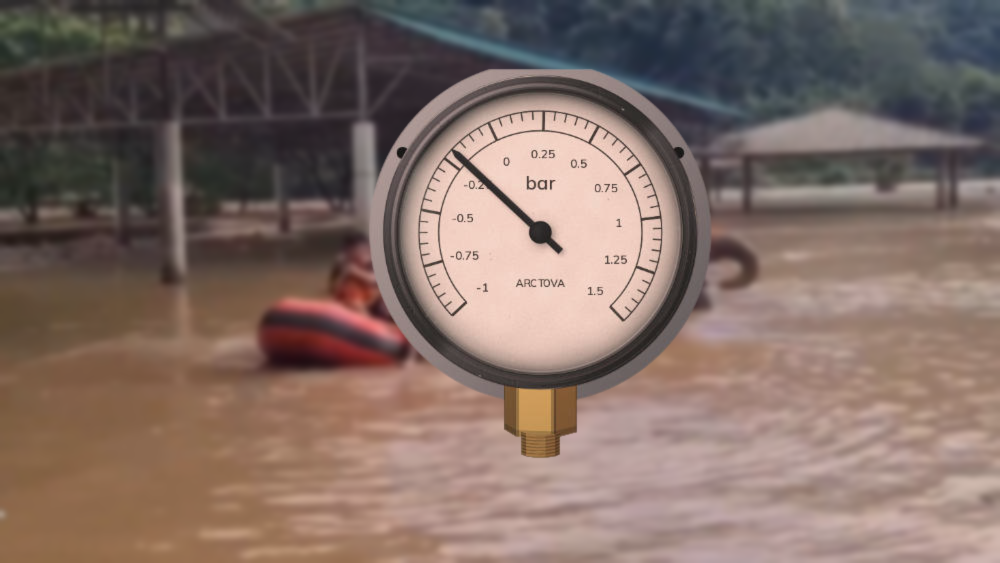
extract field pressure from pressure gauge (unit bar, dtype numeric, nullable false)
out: -0.2 bar
